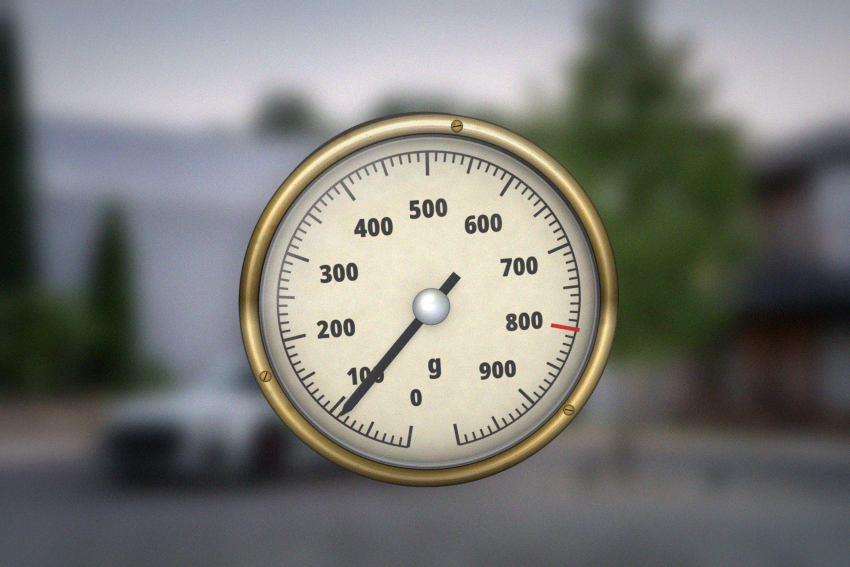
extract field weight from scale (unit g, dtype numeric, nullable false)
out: 90 g
